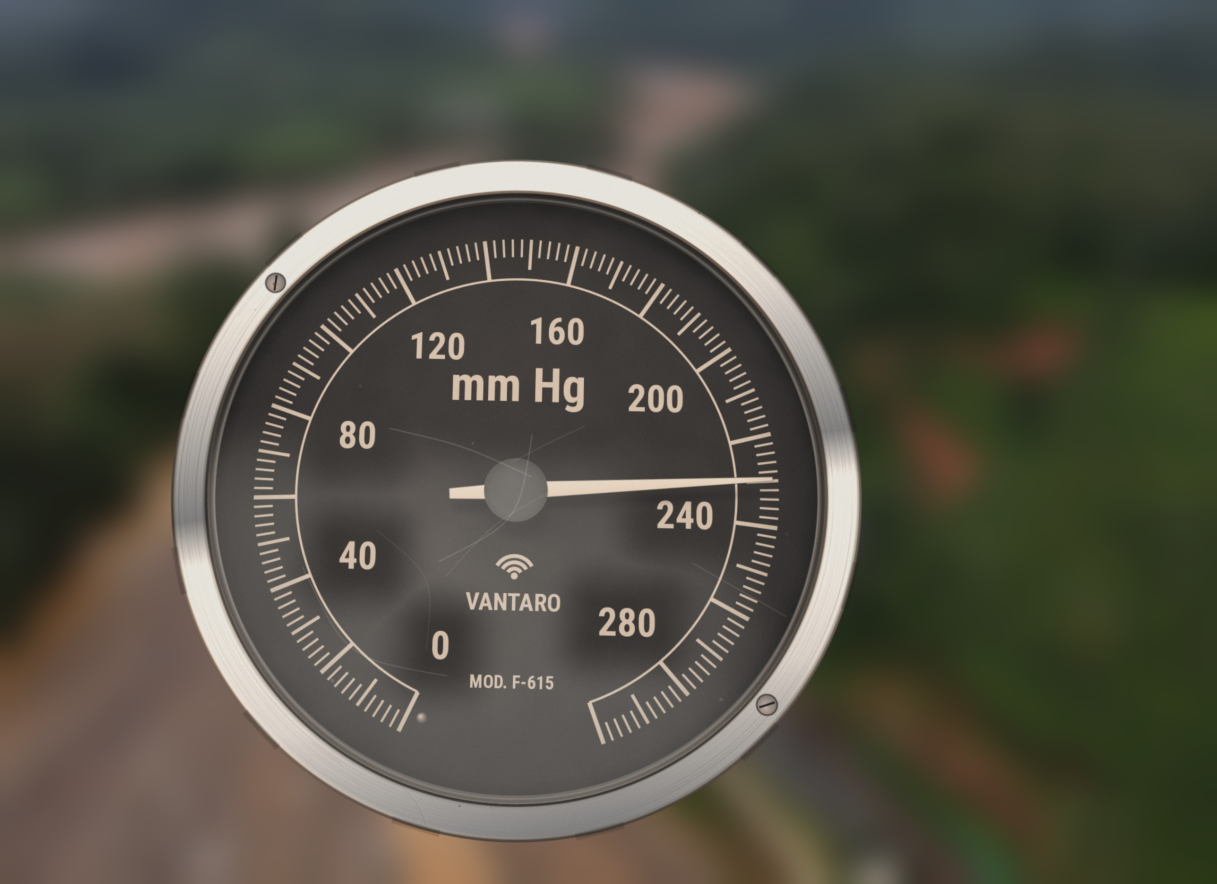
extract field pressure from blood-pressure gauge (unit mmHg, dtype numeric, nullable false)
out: 230 mmHg
